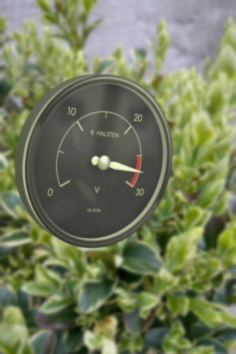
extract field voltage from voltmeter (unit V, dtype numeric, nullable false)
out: 27.5 V
